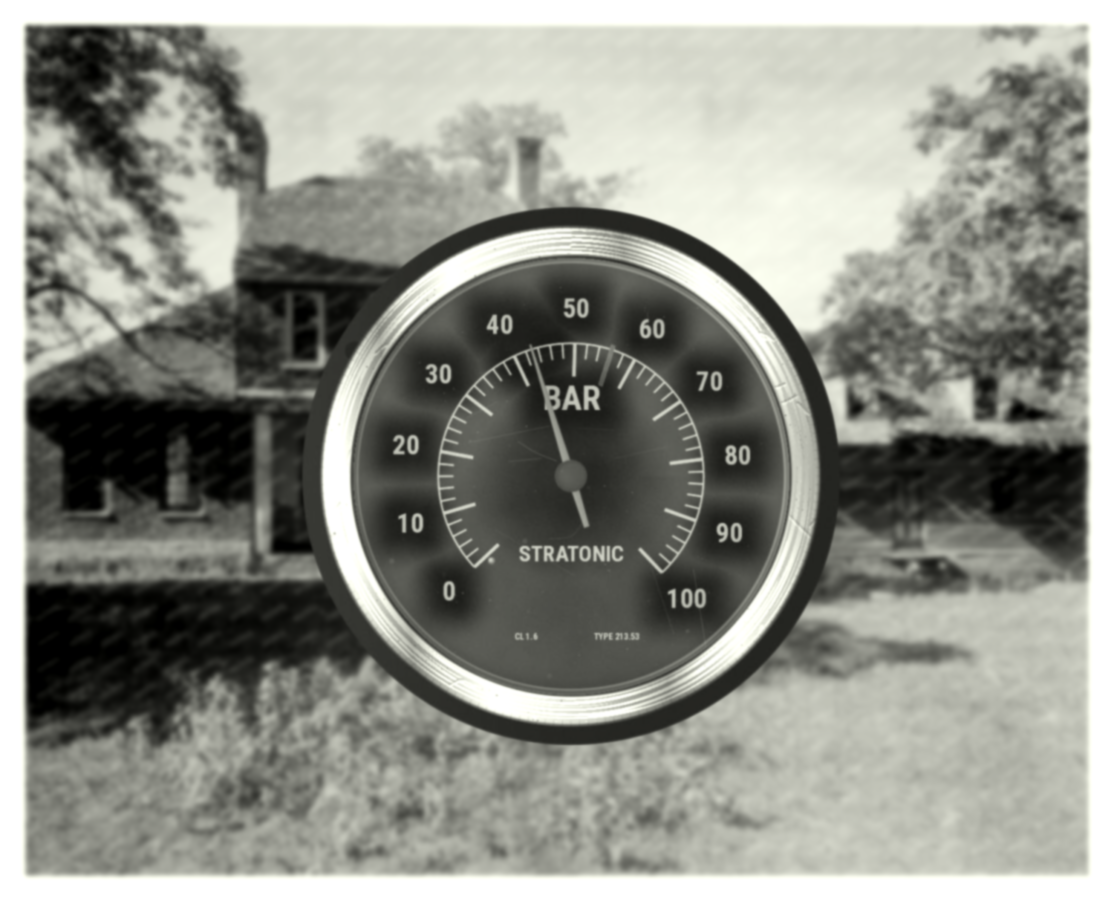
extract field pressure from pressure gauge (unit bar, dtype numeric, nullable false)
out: 43 bar
